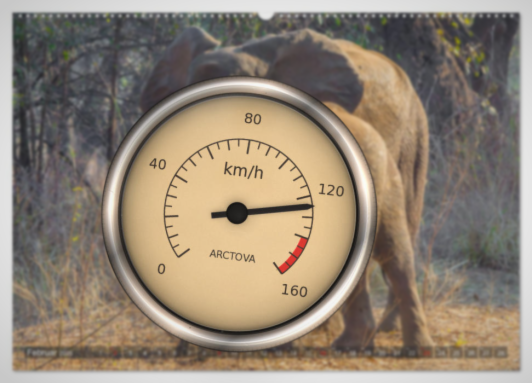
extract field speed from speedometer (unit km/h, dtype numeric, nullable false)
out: 125 km/h
